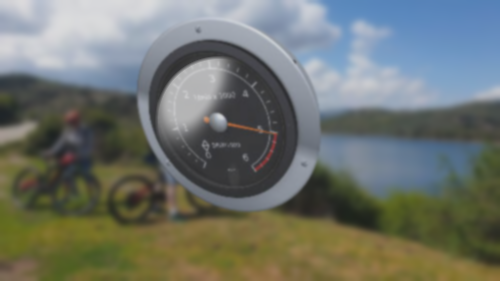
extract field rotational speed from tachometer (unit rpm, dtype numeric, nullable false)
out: 5000 rpm
